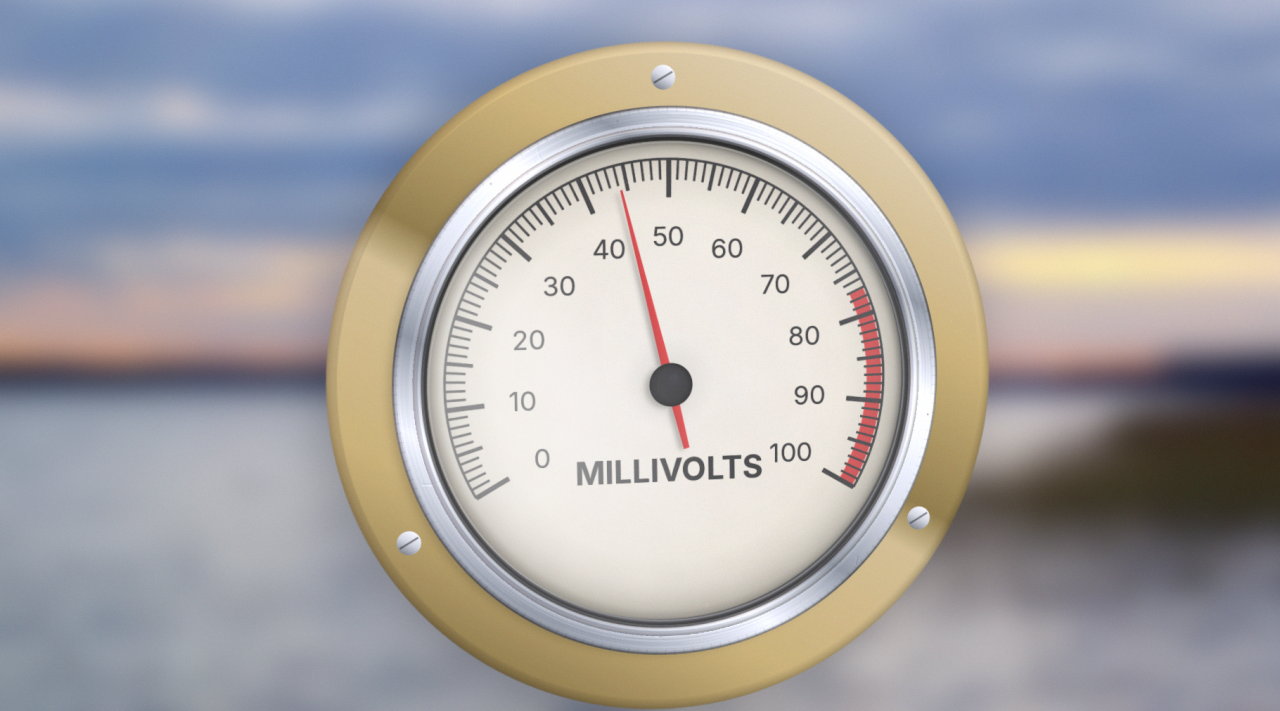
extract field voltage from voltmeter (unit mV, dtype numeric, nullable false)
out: 44 mV
